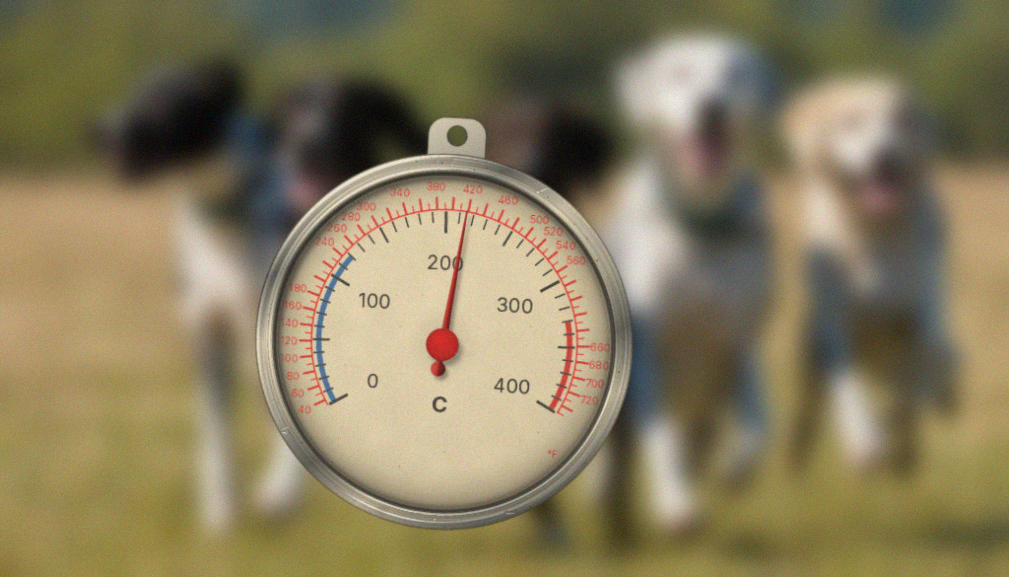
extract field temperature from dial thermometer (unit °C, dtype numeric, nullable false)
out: 215 °C
